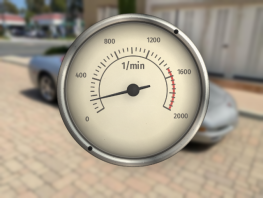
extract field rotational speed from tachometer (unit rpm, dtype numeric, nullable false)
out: 150 rpm
